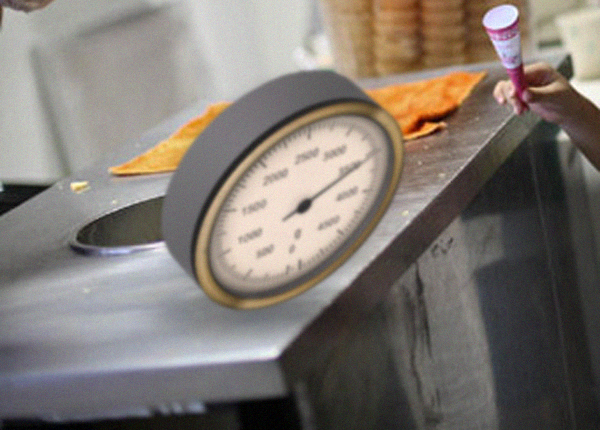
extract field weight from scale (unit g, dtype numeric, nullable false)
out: 3500 g
